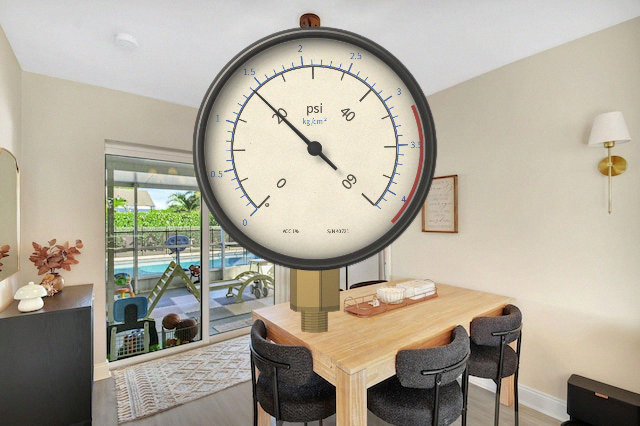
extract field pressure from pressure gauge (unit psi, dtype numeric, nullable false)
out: 20 psi
